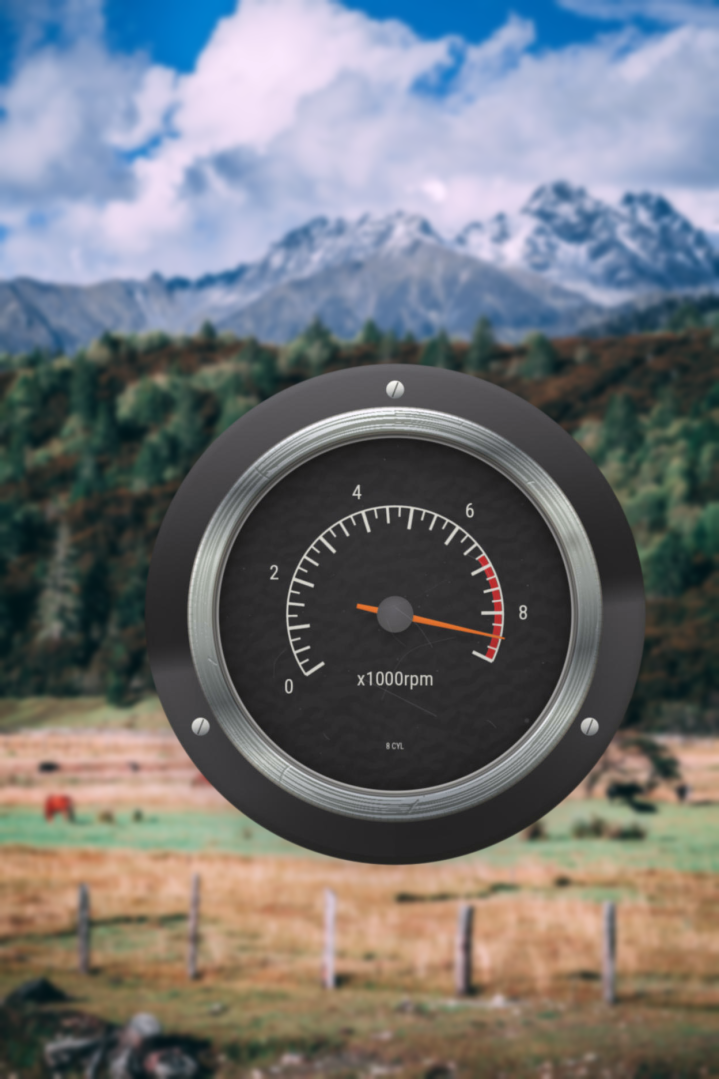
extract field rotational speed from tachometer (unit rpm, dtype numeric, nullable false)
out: 8500 rpm
